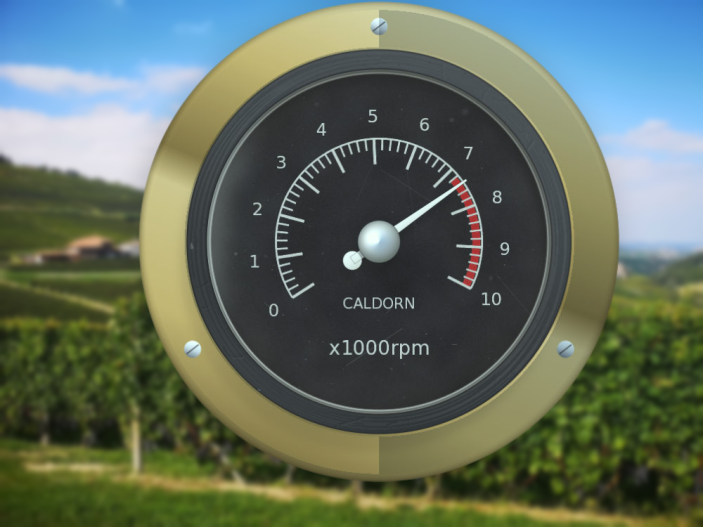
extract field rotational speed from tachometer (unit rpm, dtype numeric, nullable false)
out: 7400 rpm
